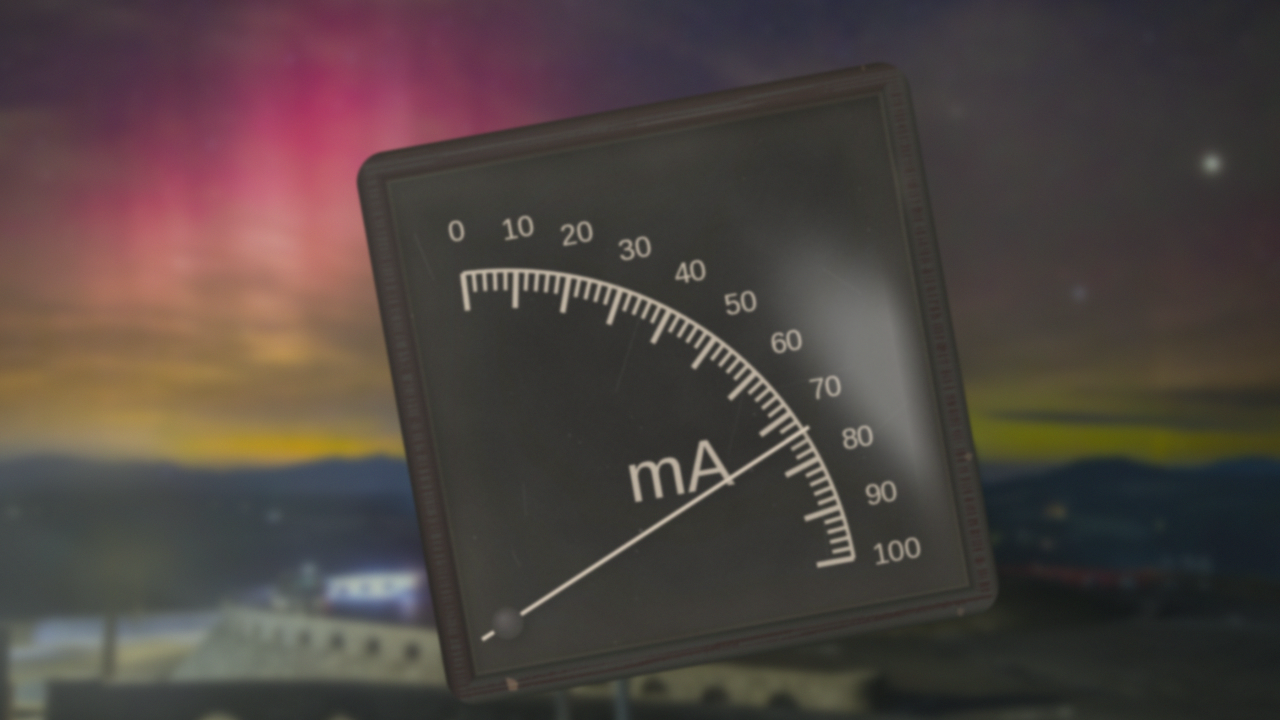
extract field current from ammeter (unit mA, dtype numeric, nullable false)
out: 74 mA
